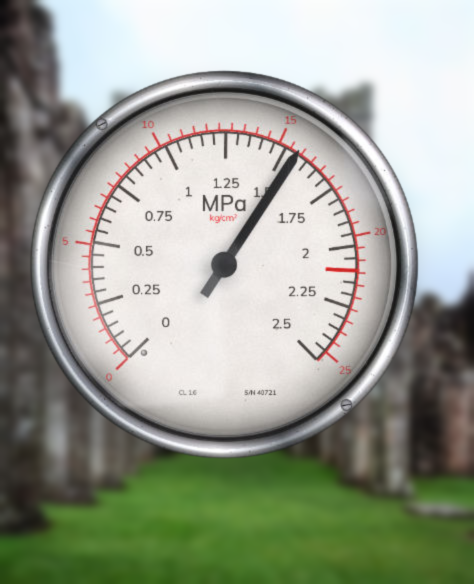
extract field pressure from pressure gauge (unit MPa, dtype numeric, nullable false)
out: 1.55 MPa
